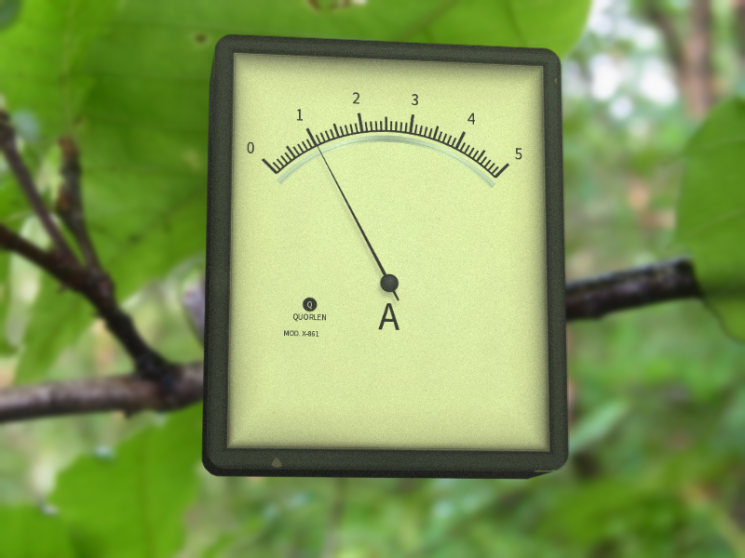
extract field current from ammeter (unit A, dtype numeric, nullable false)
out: 1 A
